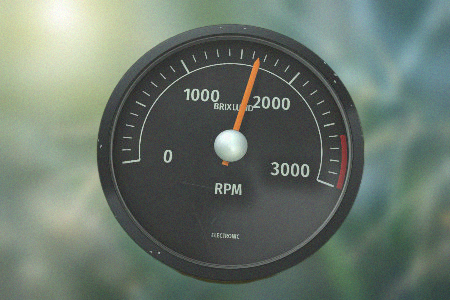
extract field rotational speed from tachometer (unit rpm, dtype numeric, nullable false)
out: 1650 rpm
